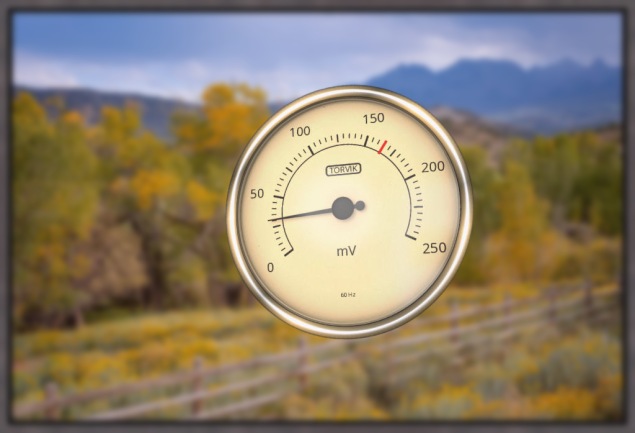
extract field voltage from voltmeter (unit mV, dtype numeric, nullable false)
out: 30 mV
